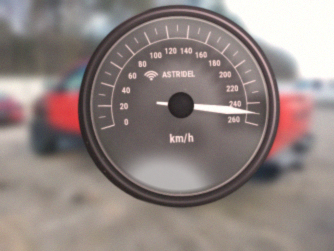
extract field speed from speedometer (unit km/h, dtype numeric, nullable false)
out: 250 km/h
